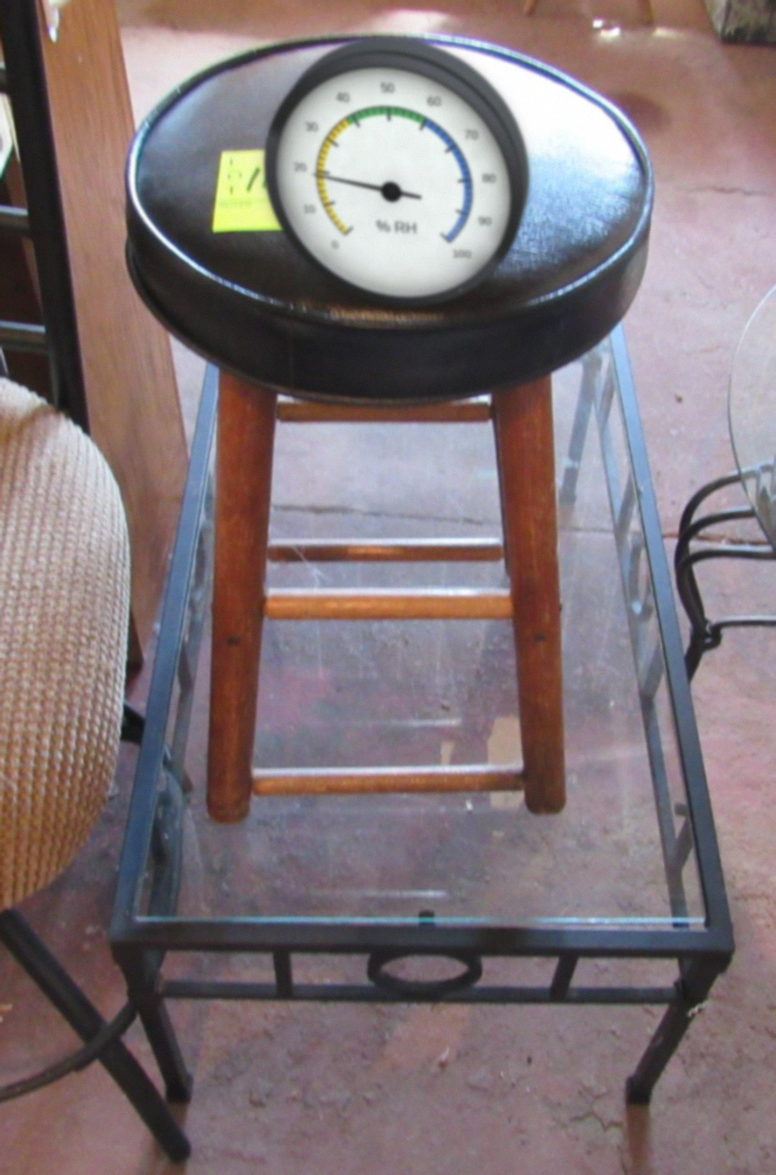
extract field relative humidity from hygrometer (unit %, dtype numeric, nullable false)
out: 20 %
